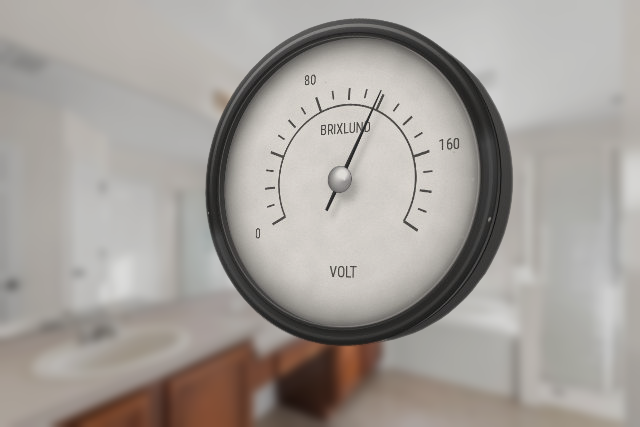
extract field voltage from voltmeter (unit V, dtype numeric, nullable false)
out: 120 V
